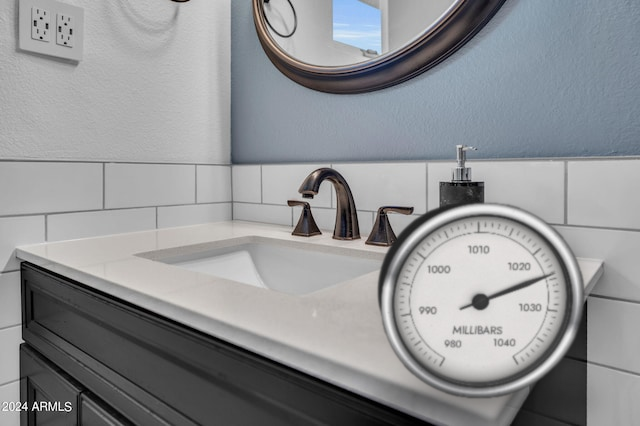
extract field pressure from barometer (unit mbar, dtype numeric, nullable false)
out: 1024 mbar
